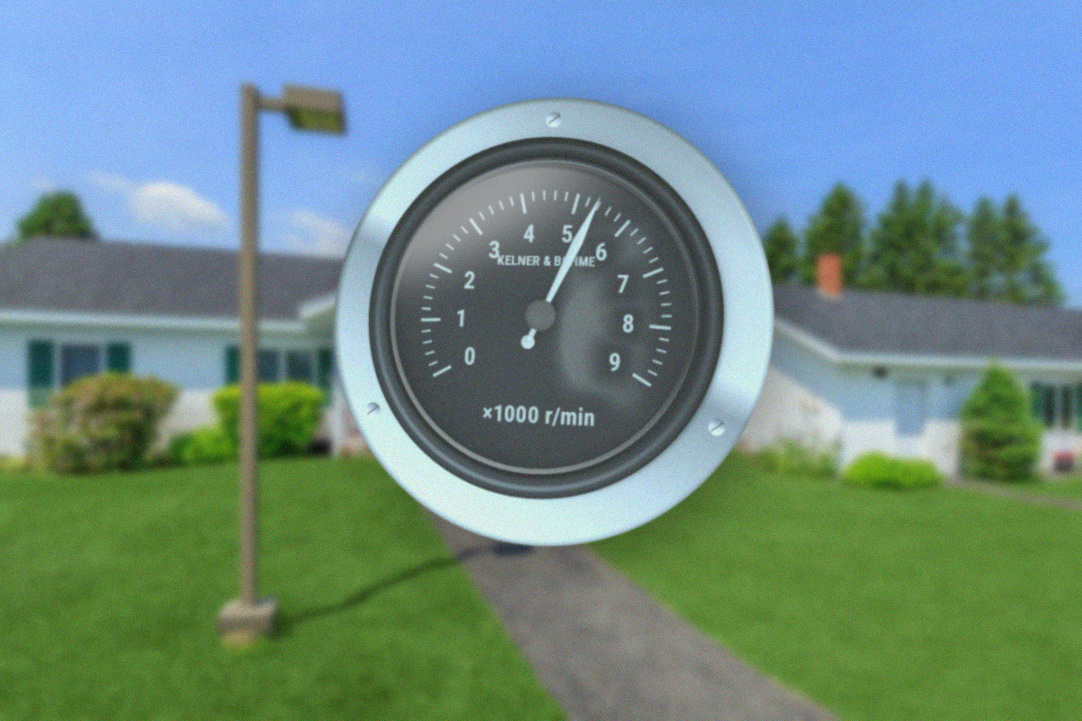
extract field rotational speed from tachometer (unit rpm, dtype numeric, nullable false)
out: 5400 rpm
